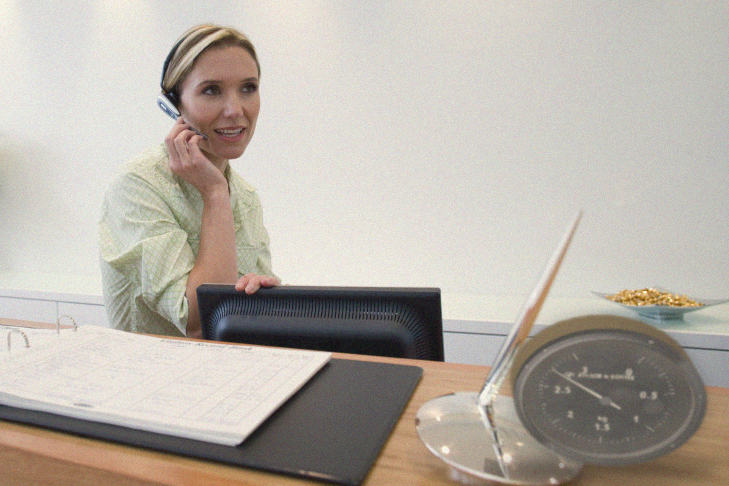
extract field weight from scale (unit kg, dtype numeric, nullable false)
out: 2.75 kg
